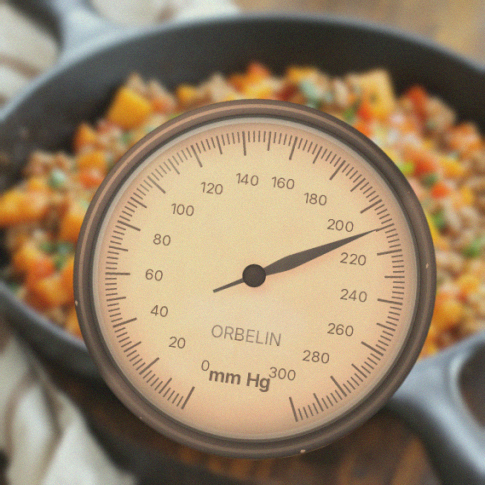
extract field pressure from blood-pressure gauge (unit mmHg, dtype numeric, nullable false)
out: 210 mmHg
